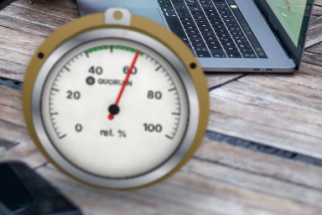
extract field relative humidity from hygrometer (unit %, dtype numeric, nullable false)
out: 60 %
